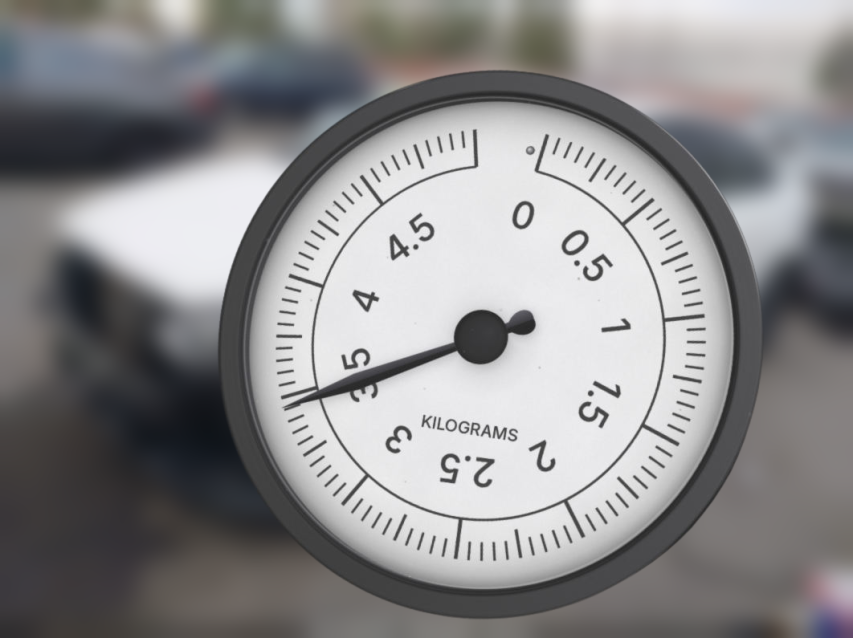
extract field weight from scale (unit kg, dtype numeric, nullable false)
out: 3.45 kg
